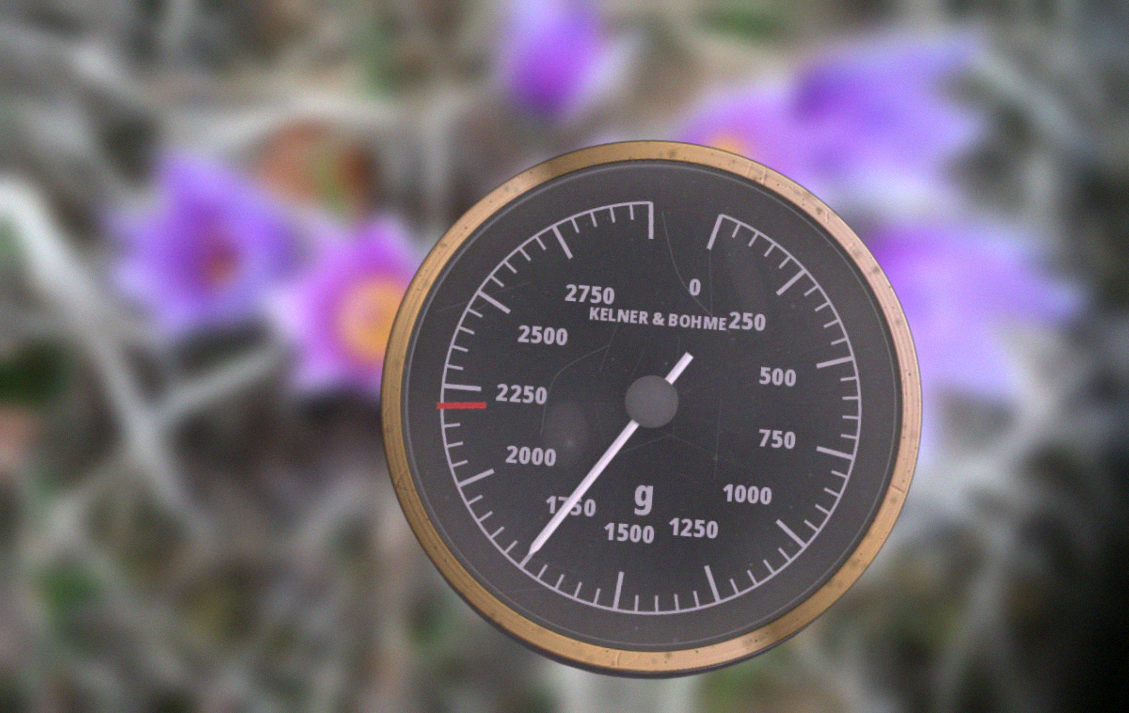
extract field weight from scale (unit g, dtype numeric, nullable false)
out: 1750 g
